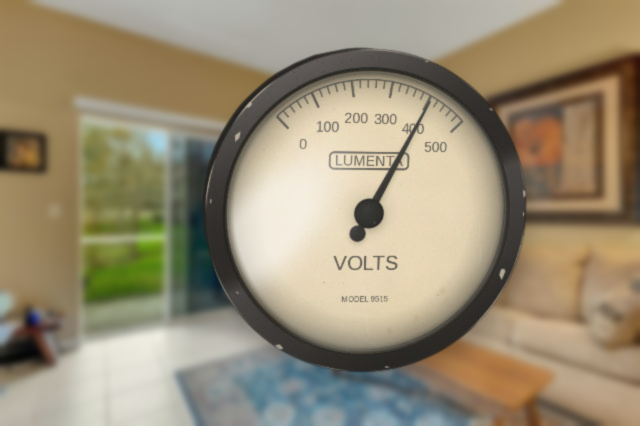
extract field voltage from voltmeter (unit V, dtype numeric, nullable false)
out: 400 V
